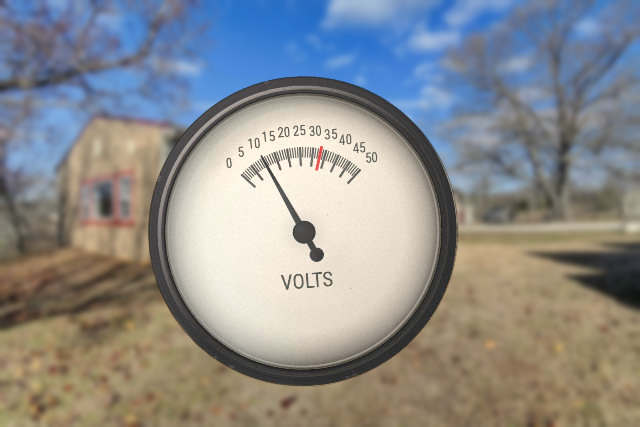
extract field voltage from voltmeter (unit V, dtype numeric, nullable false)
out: 10 V
